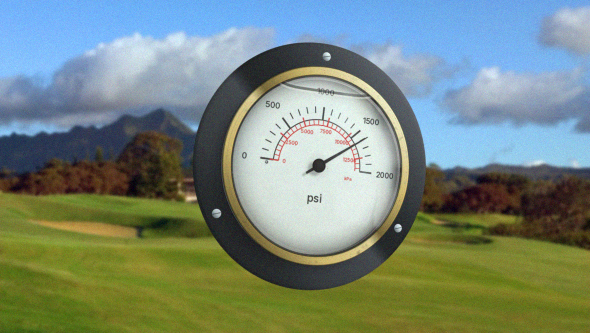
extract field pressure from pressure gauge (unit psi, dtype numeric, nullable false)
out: 1600 psi
